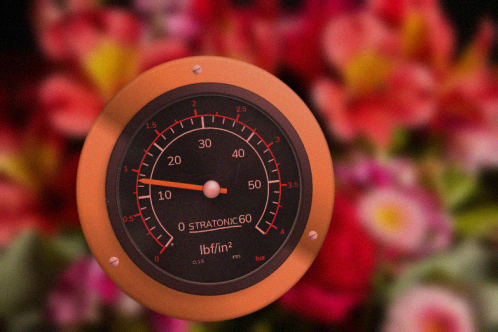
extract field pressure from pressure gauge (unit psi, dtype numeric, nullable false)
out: 13 psi
